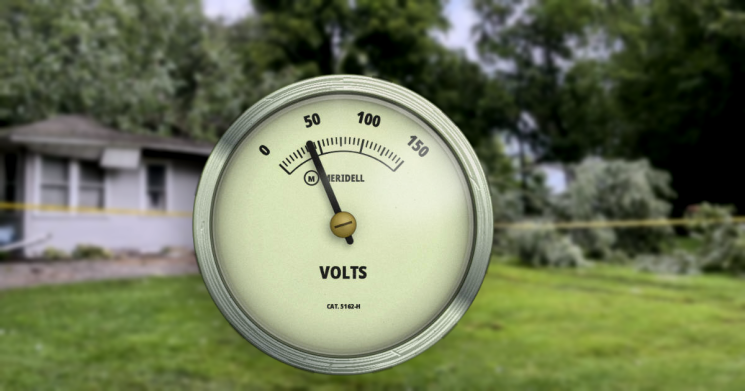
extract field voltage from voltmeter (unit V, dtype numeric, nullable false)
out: 40 V
